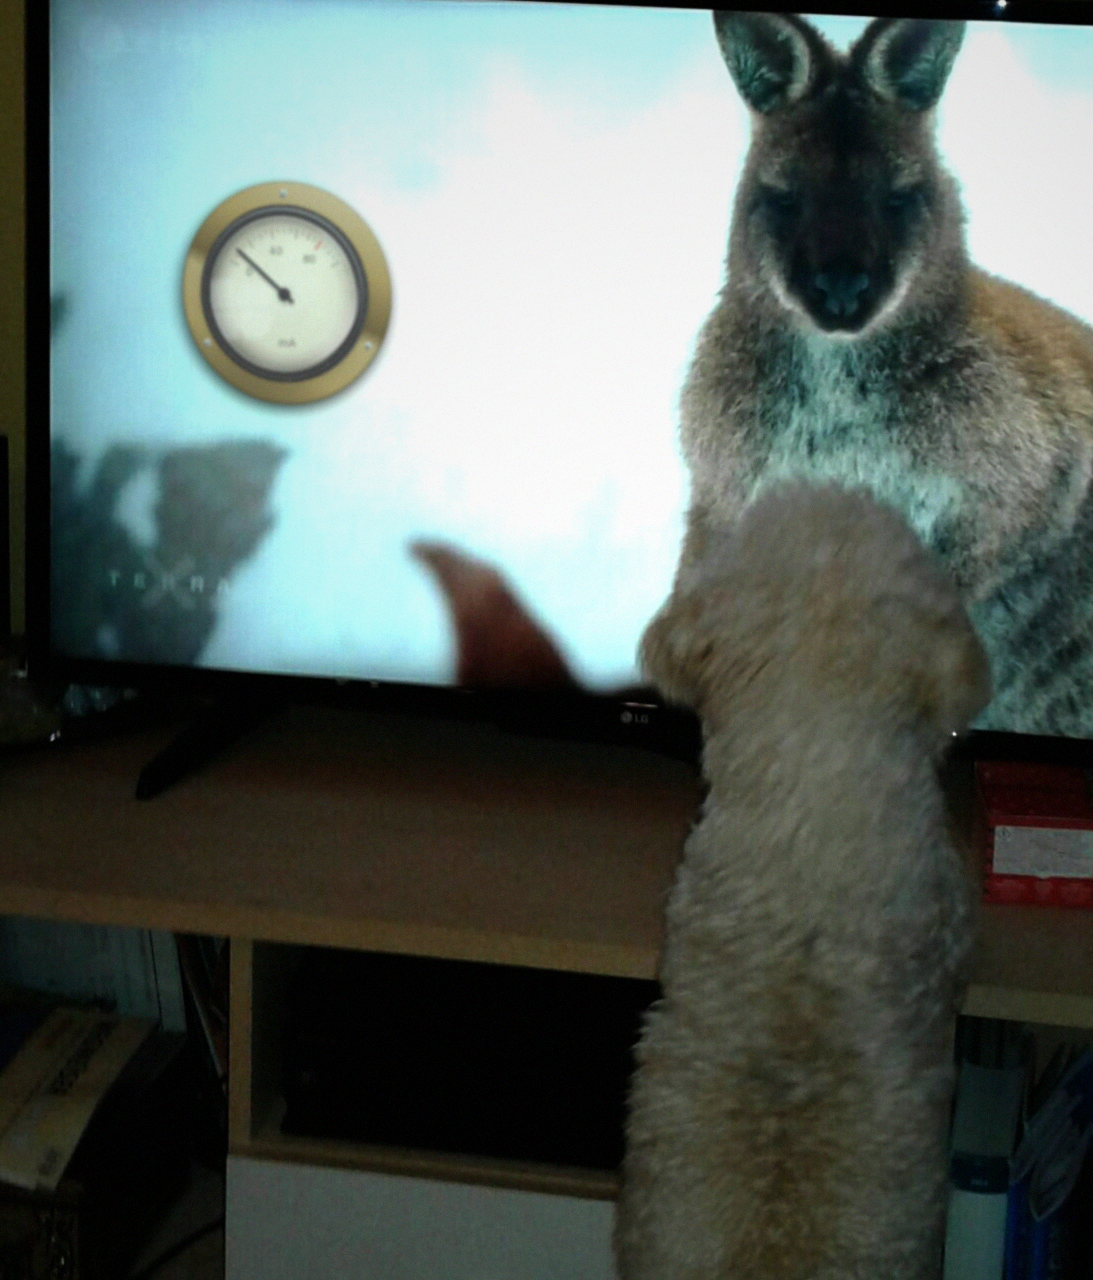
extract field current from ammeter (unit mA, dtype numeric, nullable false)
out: 10 mA
